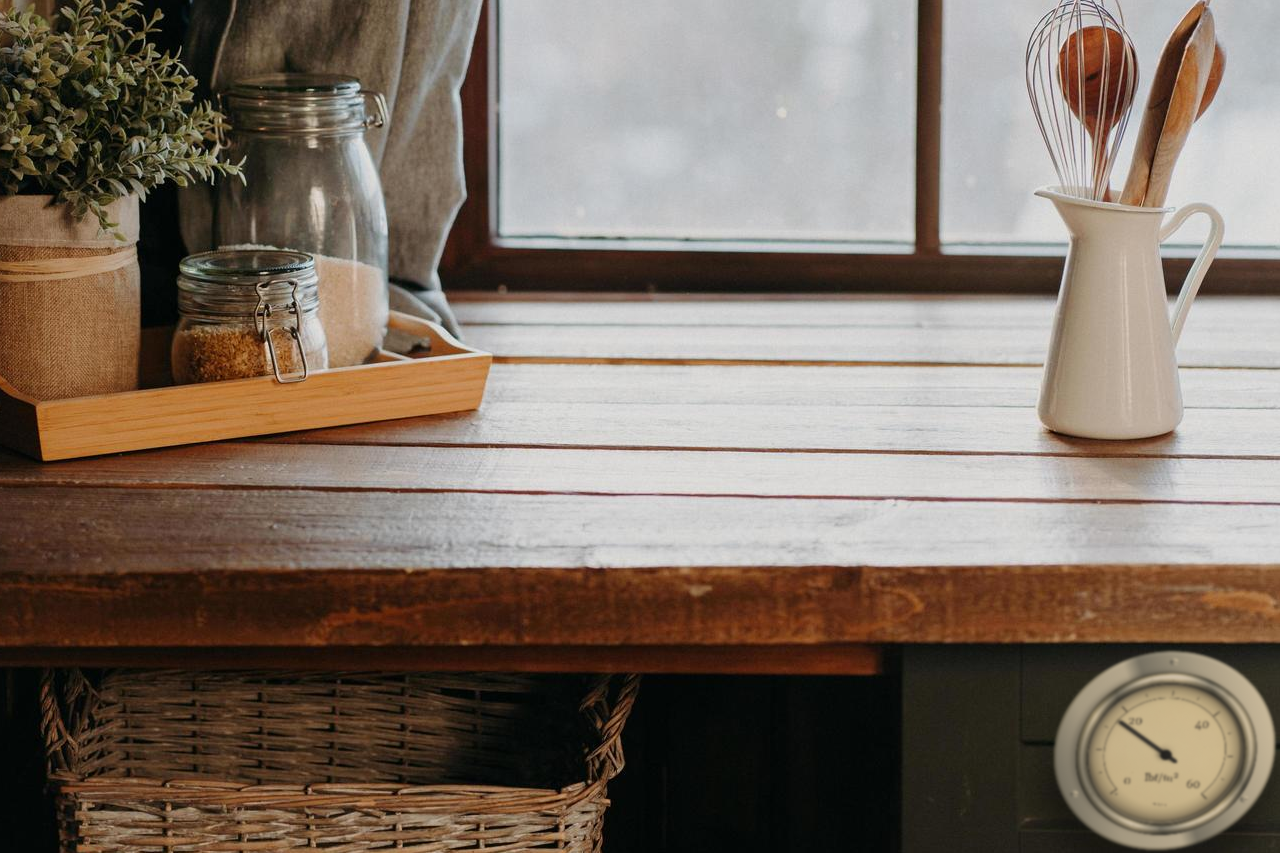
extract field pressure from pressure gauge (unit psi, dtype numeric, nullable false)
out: 17.5 psi
